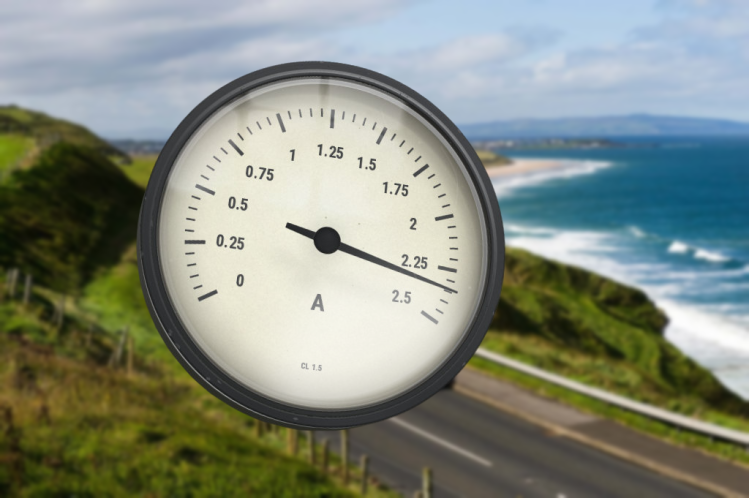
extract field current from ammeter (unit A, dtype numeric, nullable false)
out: 2.35 A
